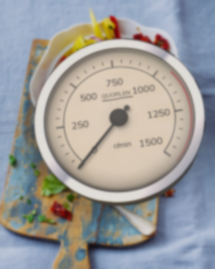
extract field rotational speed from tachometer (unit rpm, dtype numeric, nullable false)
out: 0 rpm
